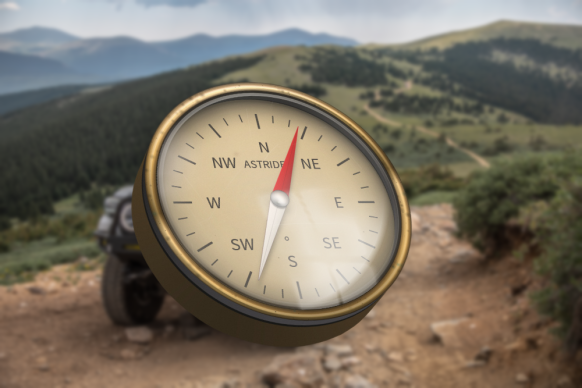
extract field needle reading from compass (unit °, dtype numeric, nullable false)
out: 25 °
